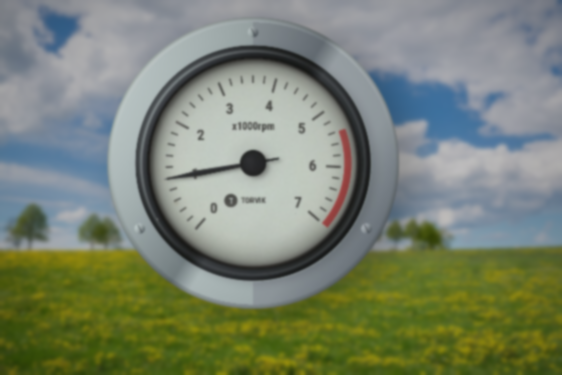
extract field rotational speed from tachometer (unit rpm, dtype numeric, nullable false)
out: 1000 rpm
